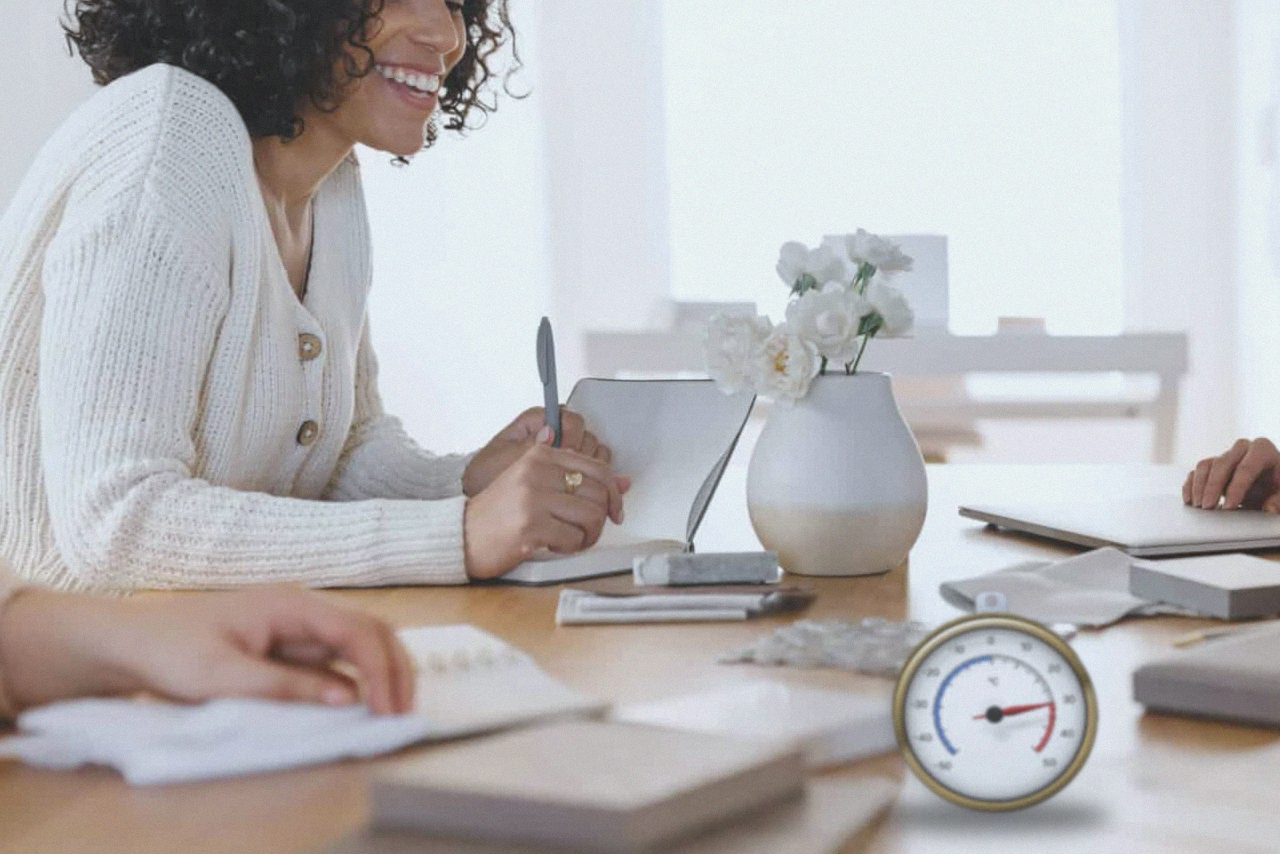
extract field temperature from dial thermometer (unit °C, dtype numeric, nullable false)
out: 30 °C
